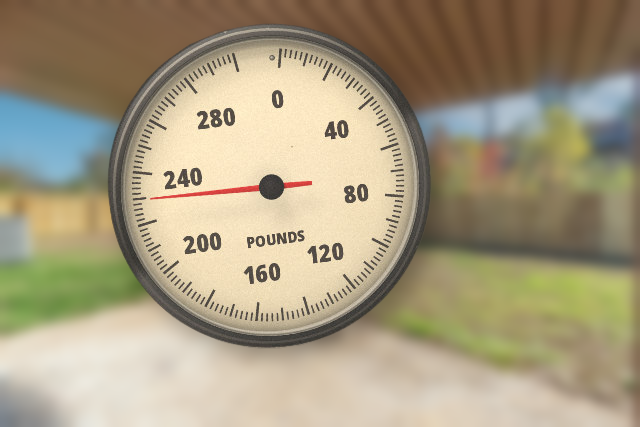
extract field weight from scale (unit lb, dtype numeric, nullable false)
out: 230 lb
